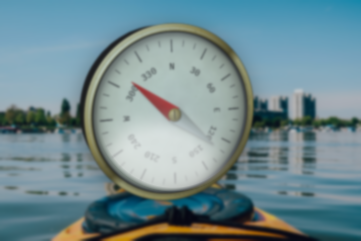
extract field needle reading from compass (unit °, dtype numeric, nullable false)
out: 310 °
